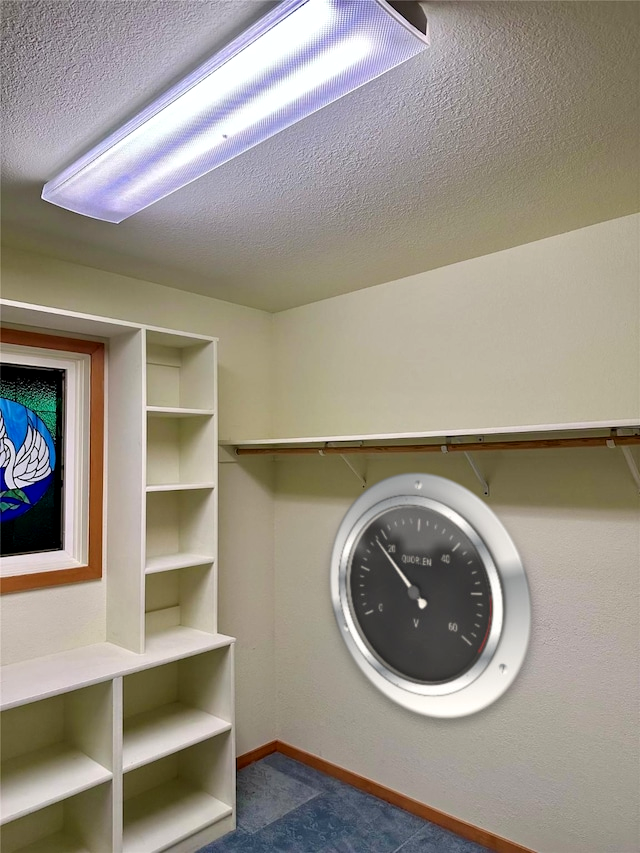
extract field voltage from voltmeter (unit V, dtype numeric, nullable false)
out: 18 V
